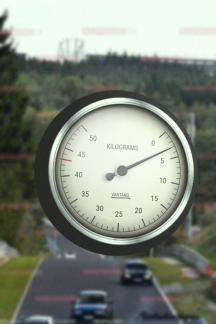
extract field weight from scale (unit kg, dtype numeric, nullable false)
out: 3 kg
